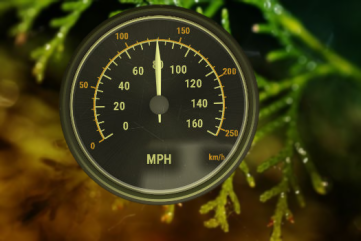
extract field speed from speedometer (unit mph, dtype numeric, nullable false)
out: 80 mph
